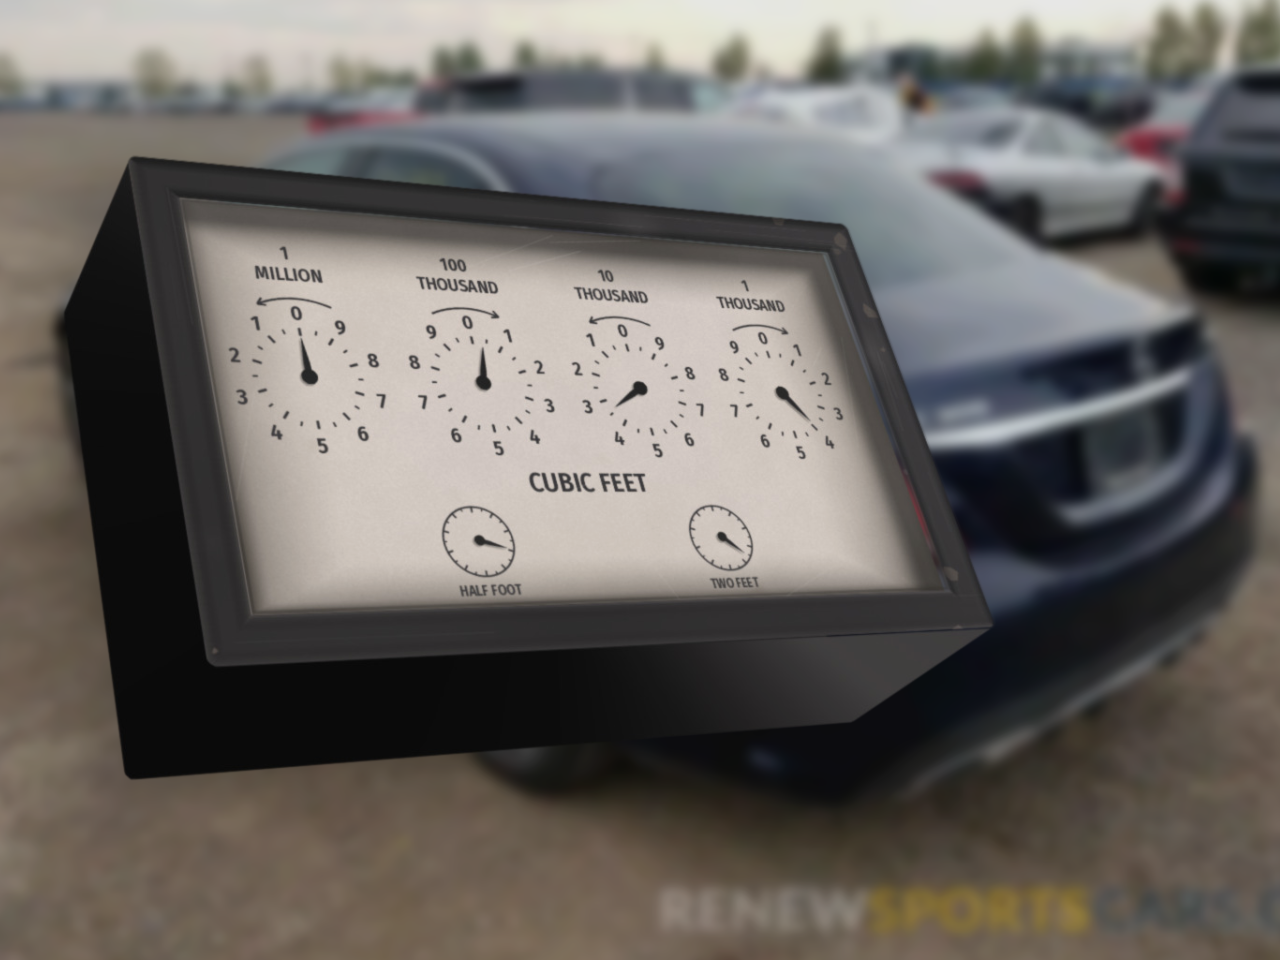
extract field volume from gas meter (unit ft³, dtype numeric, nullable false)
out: 3400 ft³
